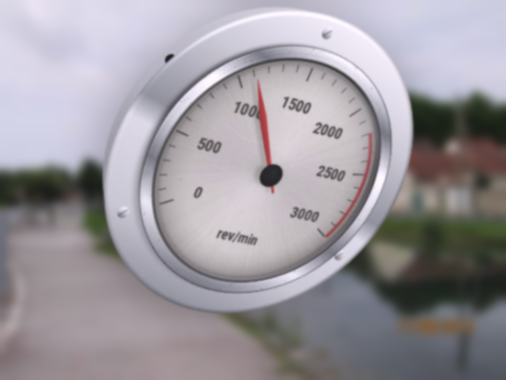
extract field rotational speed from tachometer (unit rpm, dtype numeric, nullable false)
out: 1100 rpm
